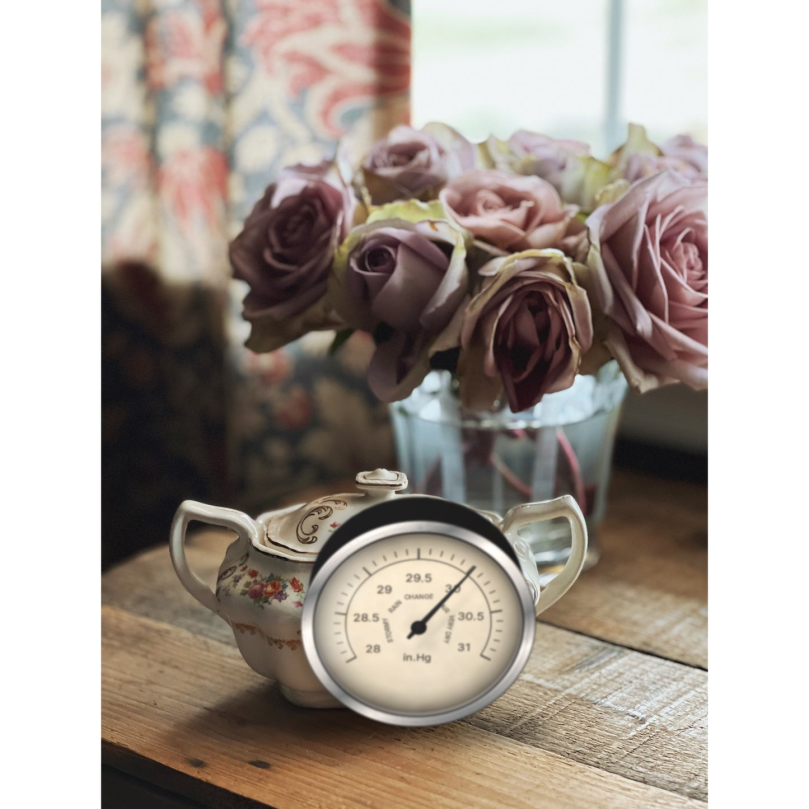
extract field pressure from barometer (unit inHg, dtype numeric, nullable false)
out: 30 inHg
